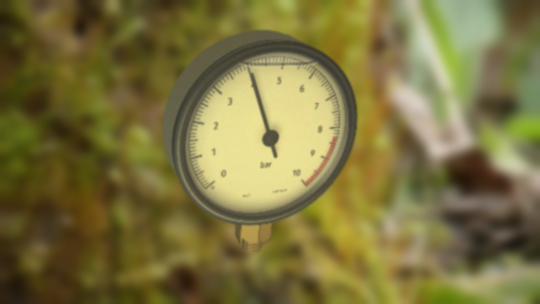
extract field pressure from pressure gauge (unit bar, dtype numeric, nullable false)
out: 4 bar
